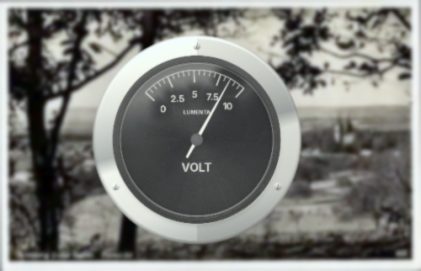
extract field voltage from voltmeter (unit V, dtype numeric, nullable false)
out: 8.5 V
